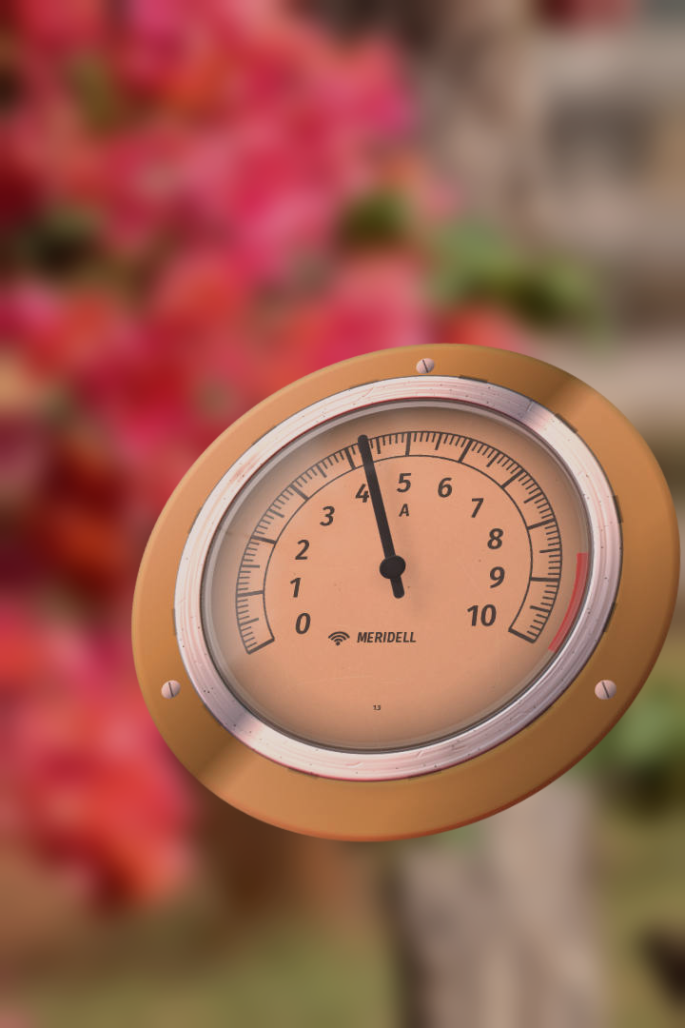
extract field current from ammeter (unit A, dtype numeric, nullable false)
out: 4.3 A
